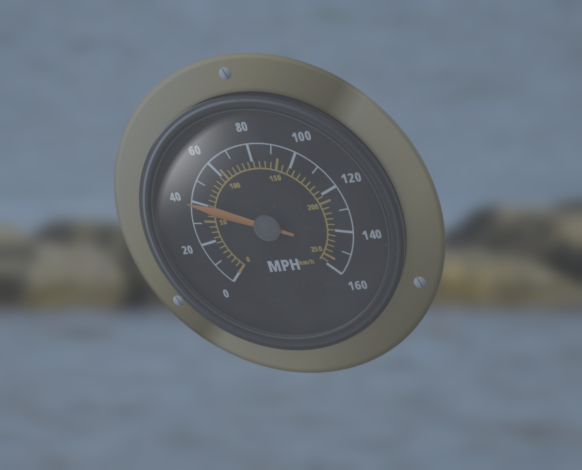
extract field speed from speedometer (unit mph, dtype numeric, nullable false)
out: 40 mph
